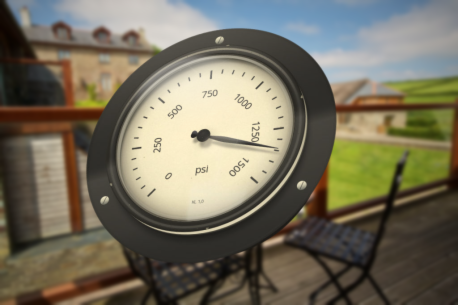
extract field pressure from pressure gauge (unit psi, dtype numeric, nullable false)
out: 1350 psi
